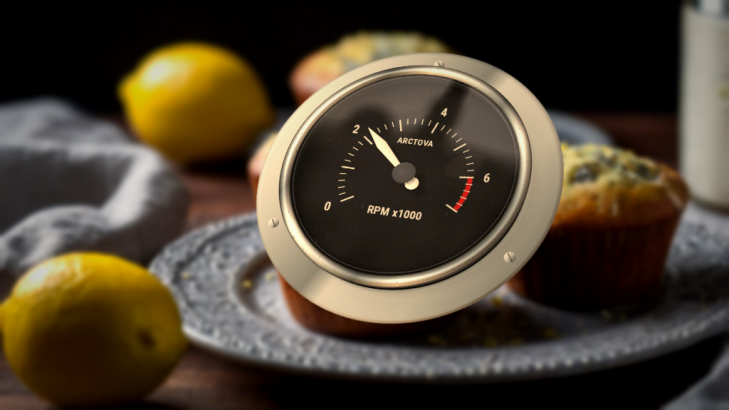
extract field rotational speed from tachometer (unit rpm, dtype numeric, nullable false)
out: 2200 rpm
